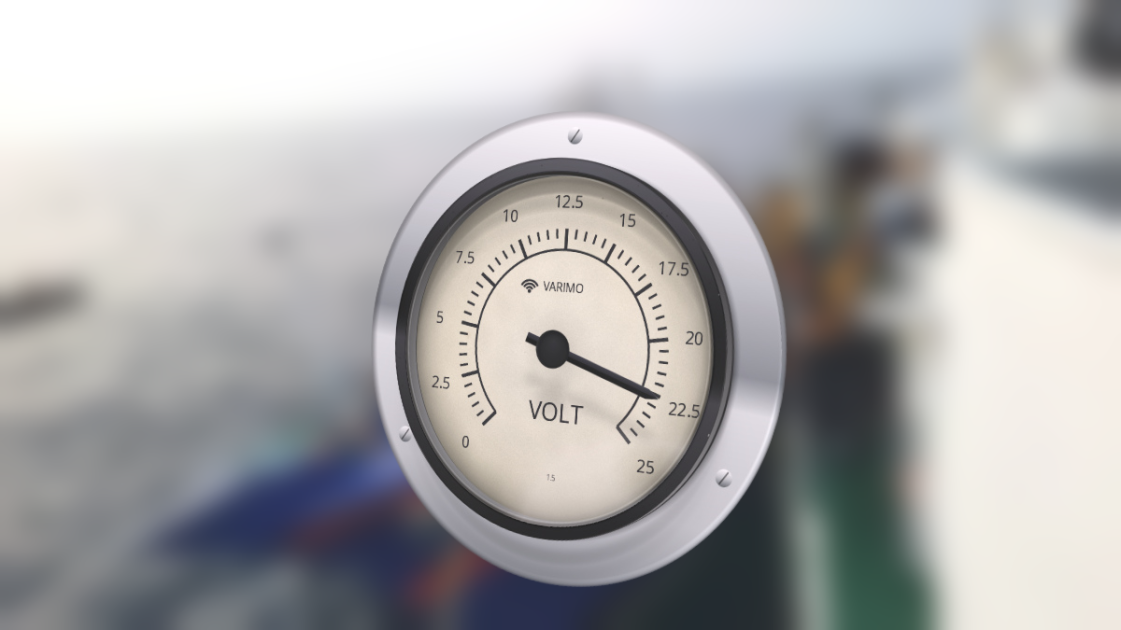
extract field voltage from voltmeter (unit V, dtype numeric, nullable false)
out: 22.5 V
